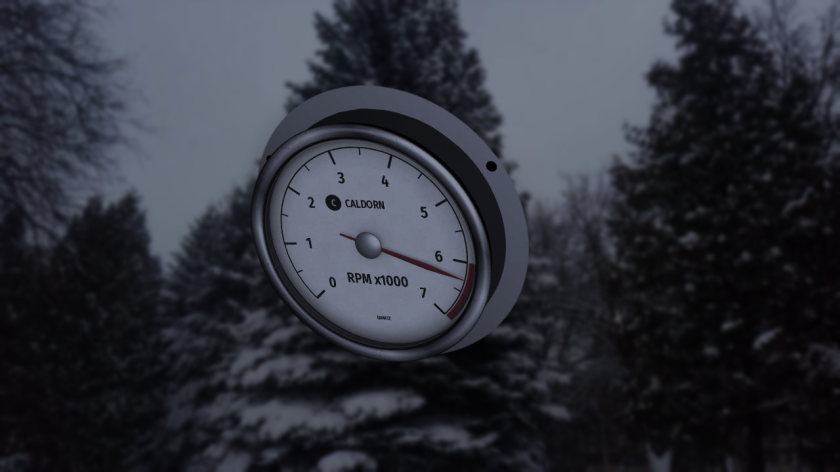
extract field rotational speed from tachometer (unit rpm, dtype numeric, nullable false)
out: 6250 rpm
